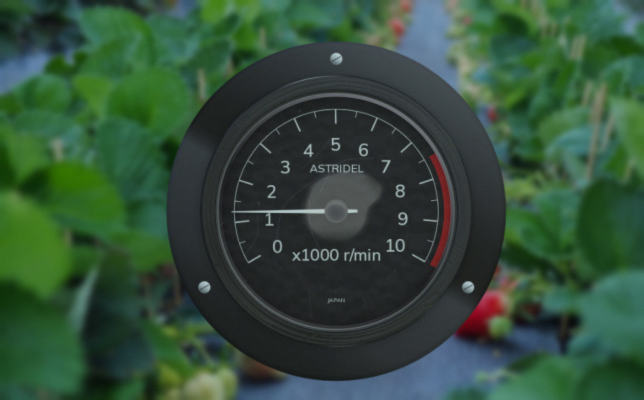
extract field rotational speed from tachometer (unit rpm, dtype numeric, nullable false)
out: 1250 rpm
